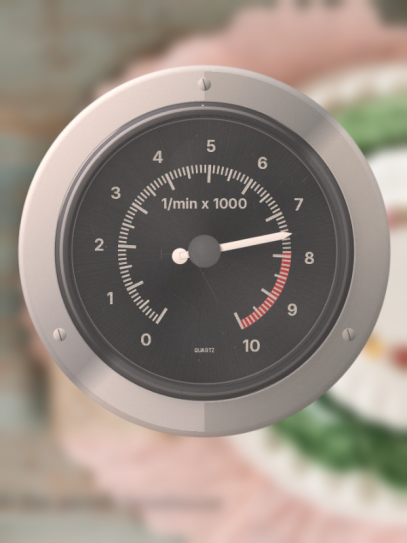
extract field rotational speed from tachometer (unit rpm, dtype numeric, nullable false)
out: 7500 rpm
